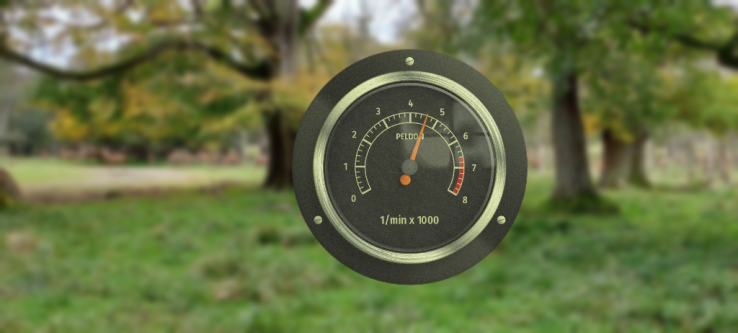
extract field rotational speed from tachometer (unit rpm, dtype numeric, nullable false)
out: 4600 rpm
